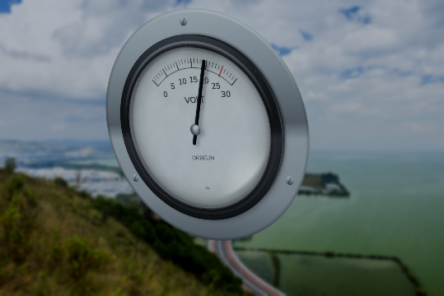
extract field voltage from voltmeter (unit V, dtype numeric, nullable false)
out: 20 V
